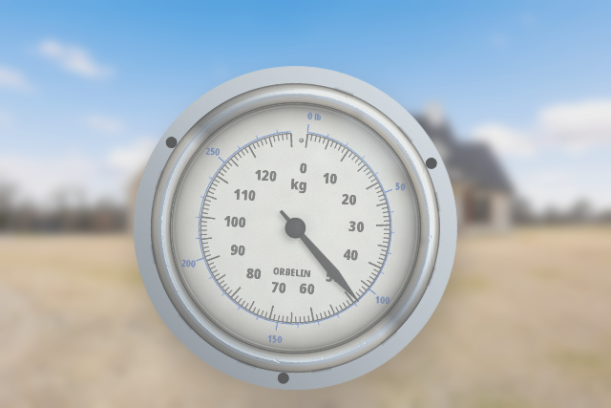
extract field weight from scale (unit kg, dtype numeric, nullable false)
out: 49 kg
